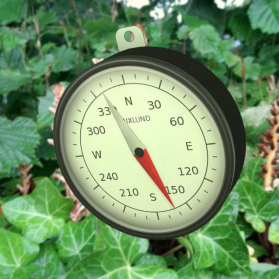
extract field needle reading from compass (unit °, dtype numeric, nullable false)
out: 160 °
